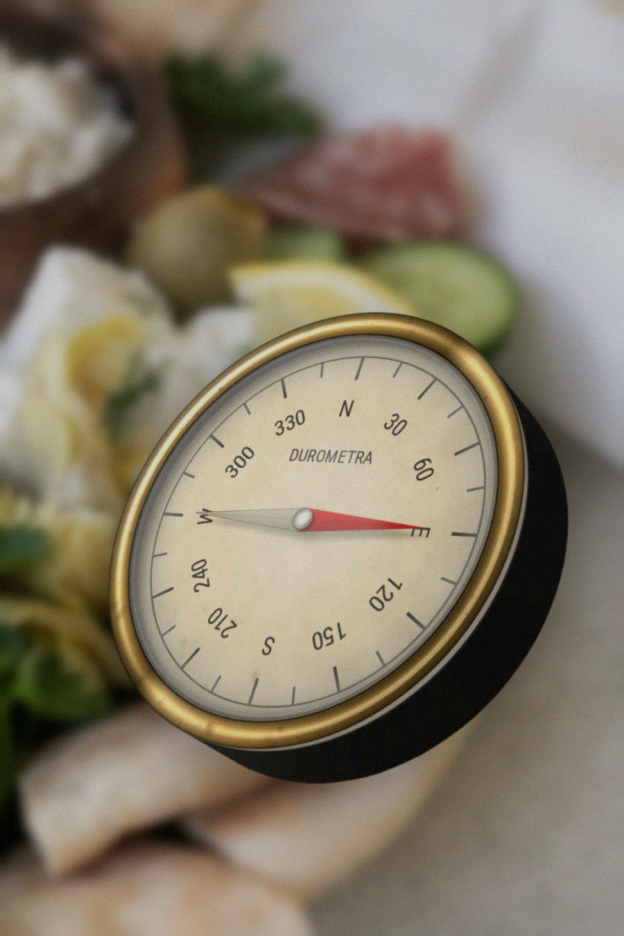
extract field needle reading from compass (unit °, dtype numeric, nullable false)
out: 90 °
